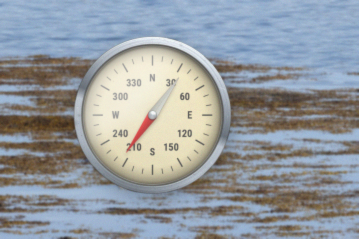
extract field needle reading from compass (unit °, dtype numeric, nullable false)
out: 215 °
